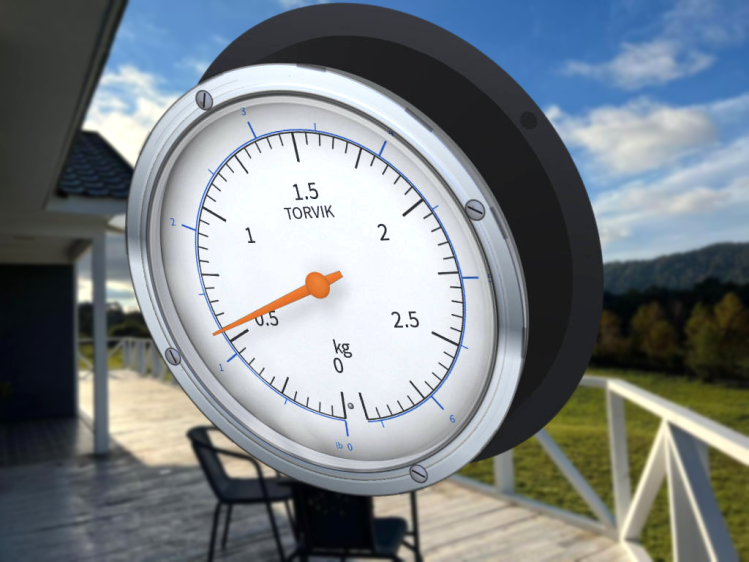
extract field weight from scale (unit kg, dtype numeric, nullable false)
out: 0.55 kg
